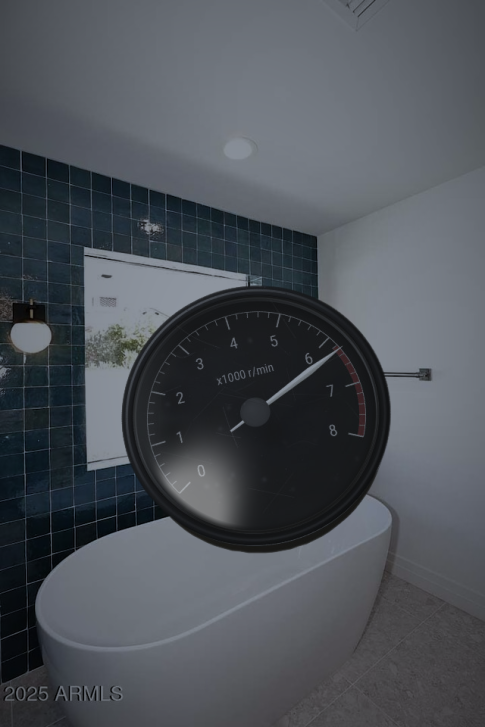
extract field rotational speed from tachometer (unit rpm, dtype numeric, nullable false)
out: 6300 rpm
